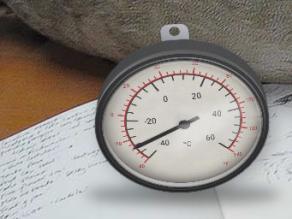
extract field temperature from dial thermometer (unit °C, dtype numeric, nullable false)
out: -32 °C
